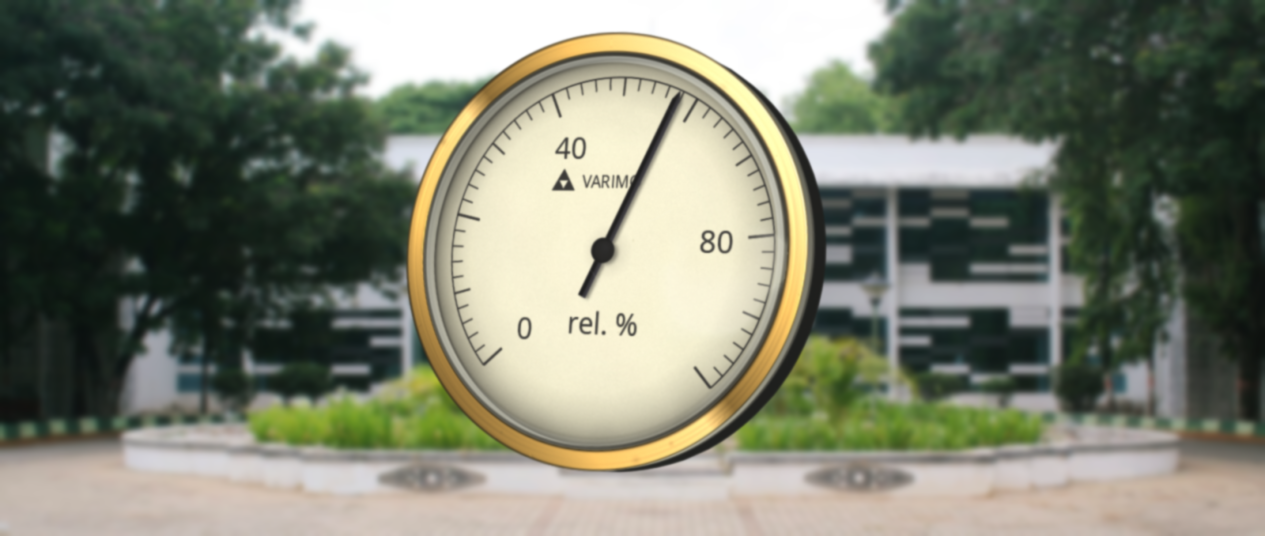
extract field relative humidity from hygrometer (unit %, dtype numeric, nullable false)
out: 58 %
